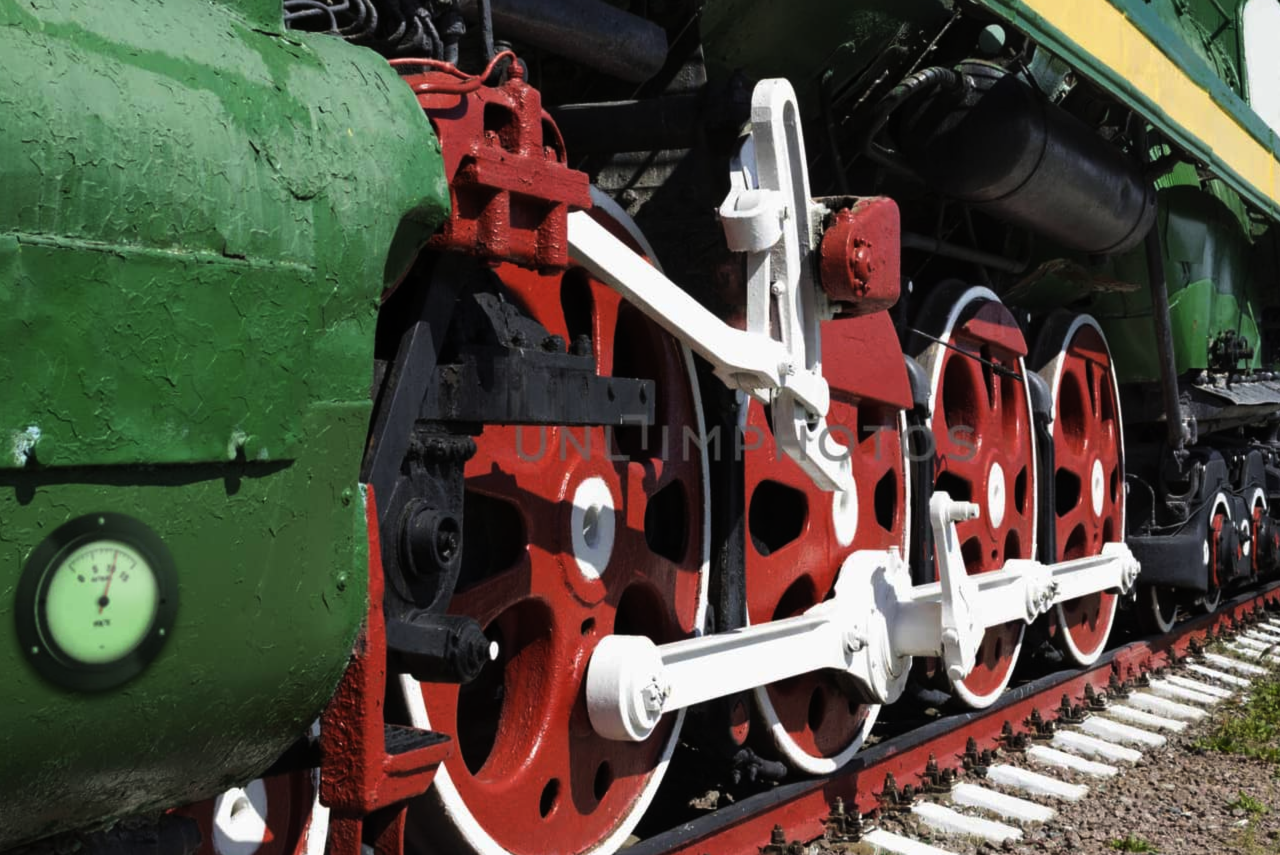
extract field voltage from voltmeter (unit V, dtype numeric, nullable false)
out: 10 V
